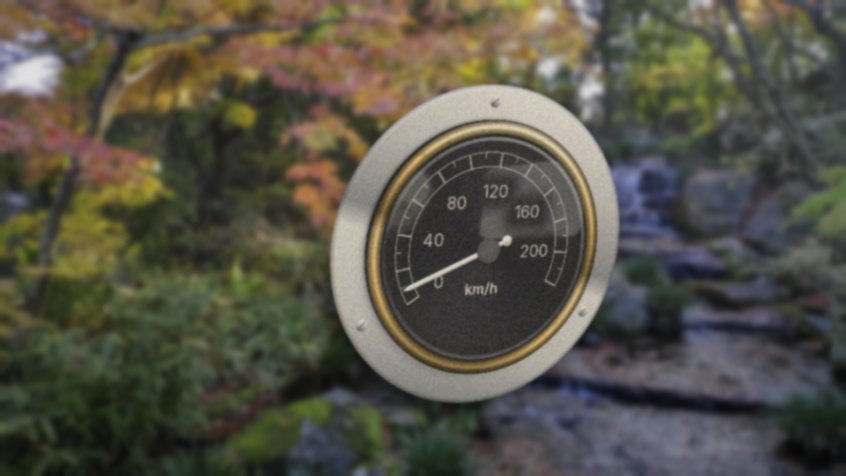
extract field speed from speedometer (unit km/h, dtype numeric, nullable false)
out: 10 km/h
